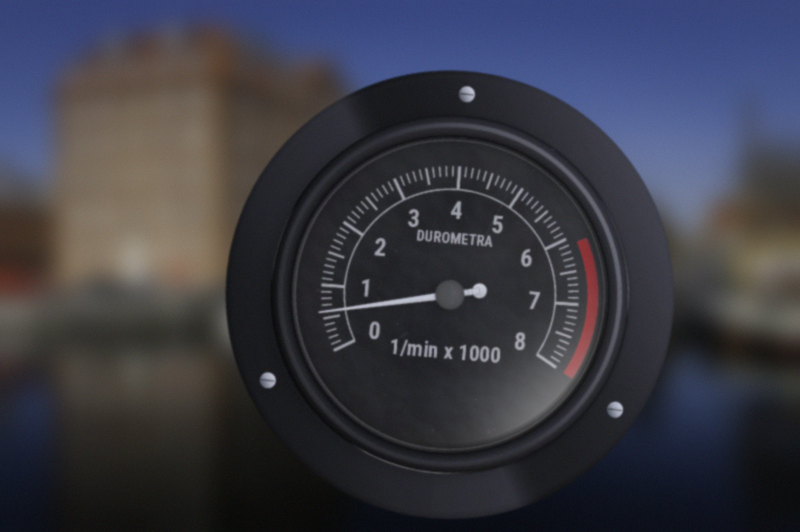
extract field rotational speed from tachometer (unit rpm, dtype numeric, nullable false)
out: 600 rpm
